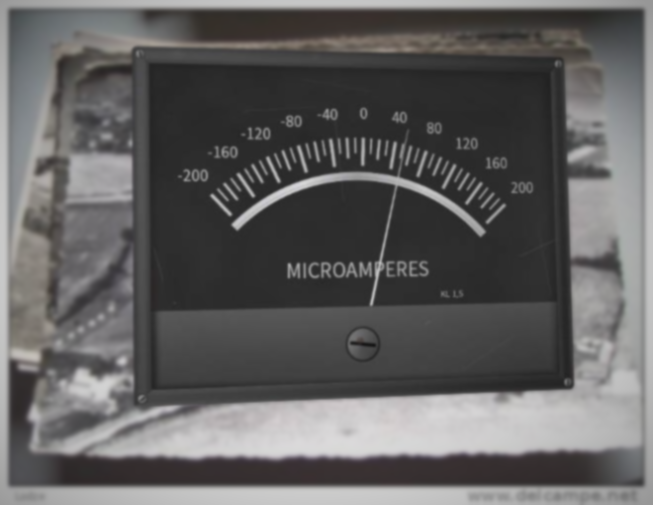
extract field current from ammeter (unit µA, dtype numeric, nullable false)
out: 50 µA
